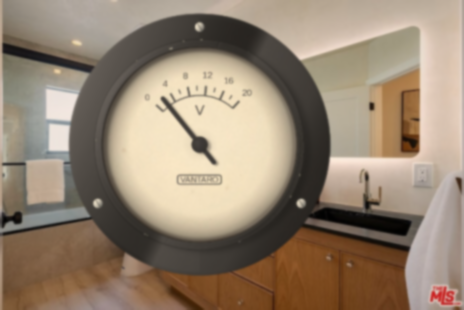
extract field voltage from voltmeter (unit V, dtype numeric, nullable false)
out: 2 V
